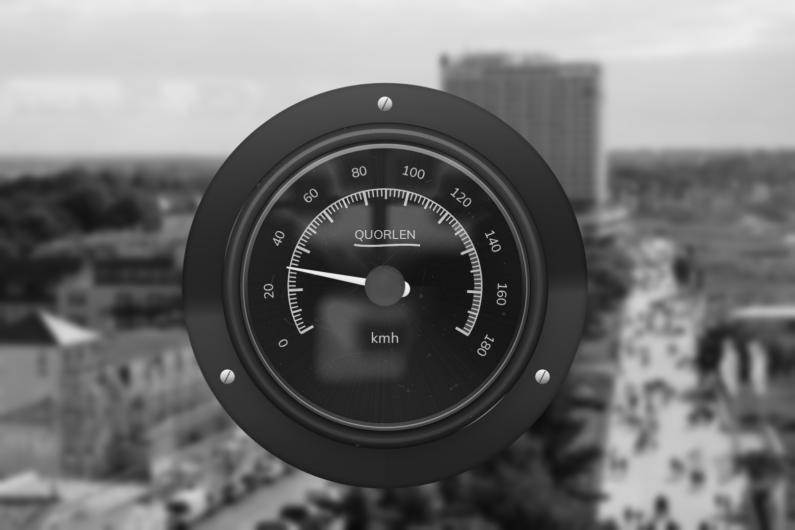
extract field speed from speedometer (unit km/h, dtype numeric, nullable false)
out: 30 km/h
